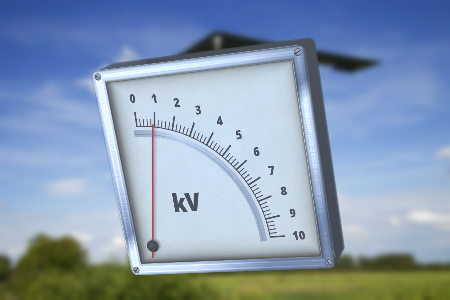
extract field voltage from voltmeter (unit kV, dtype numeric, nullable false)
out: 1 kV
